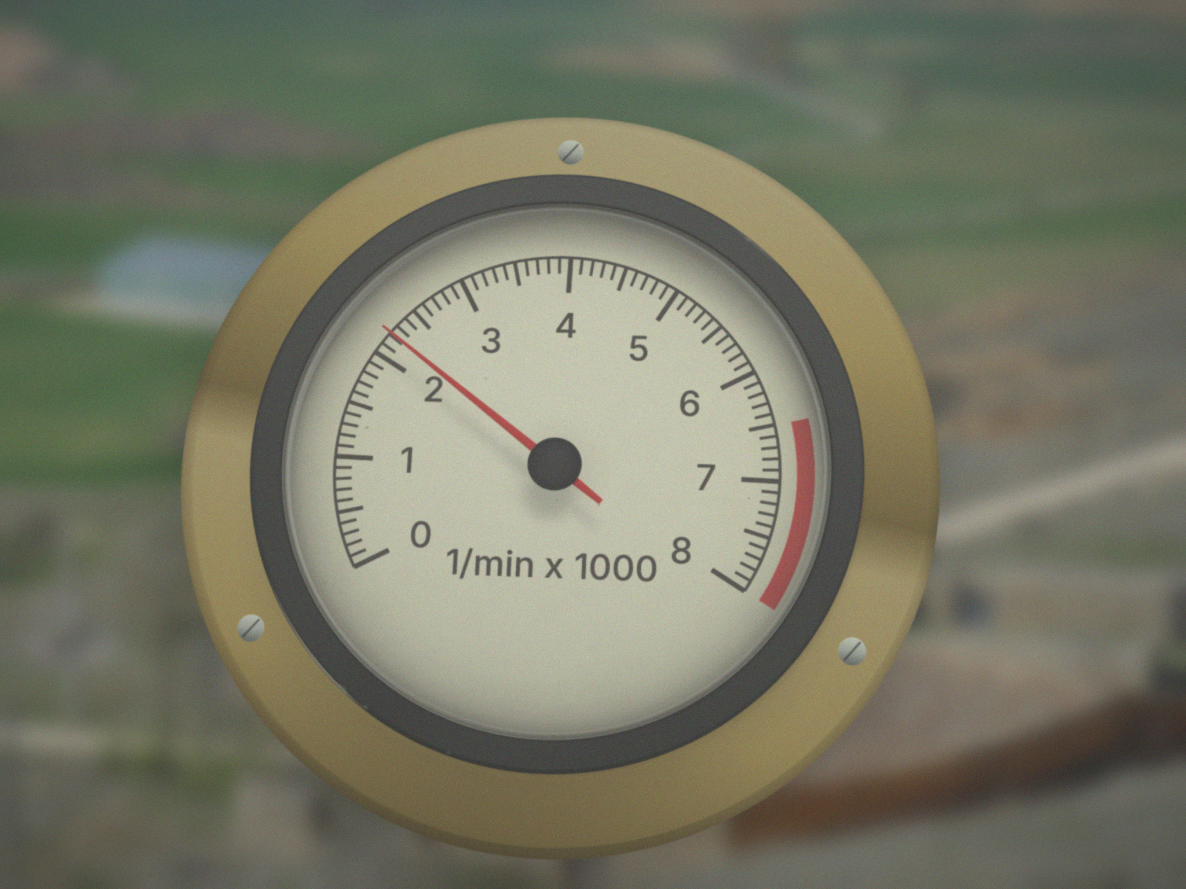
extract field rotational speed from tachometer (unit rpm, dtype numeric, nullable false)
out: 2200 rpm
